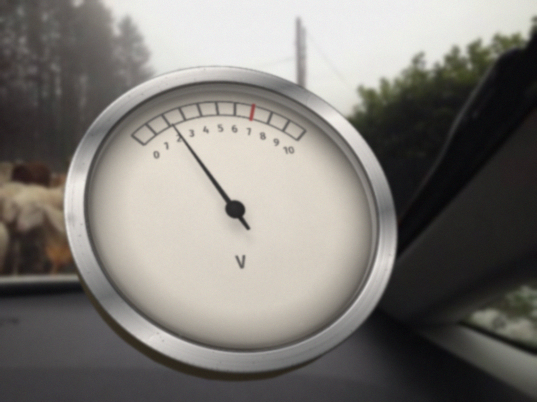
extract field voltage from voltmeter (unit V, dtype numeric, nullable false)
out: 2 V
